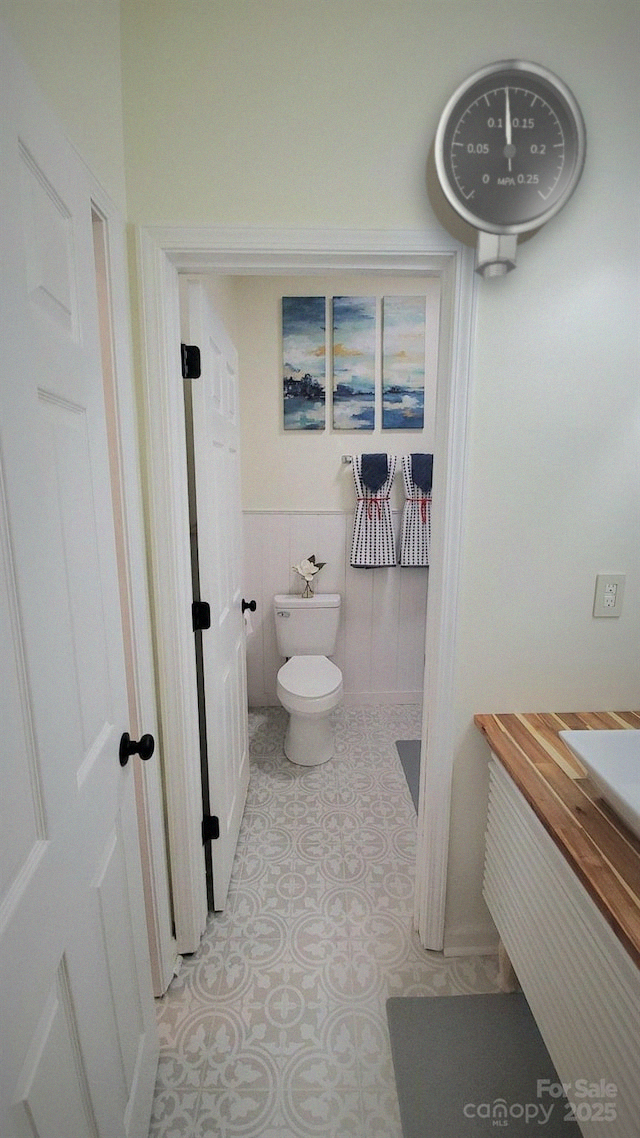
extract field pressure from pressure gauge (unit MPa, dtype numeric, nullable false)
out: 0.12 MPa
